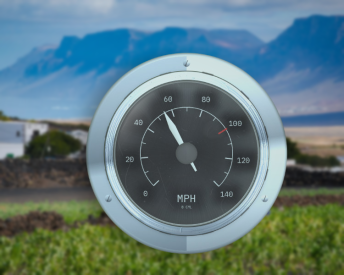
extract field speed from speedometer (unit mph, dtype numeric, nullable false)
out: 55 mph
